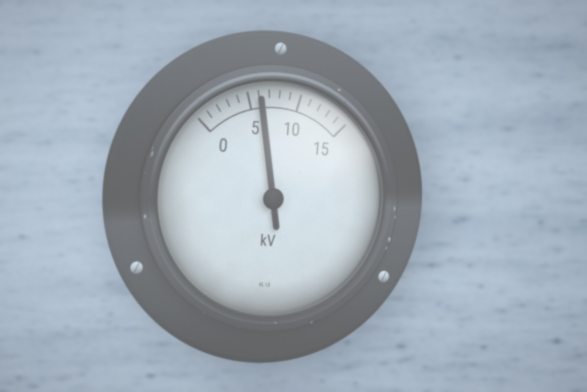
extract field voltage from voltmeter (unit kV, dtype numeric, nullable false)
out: 6 kV
